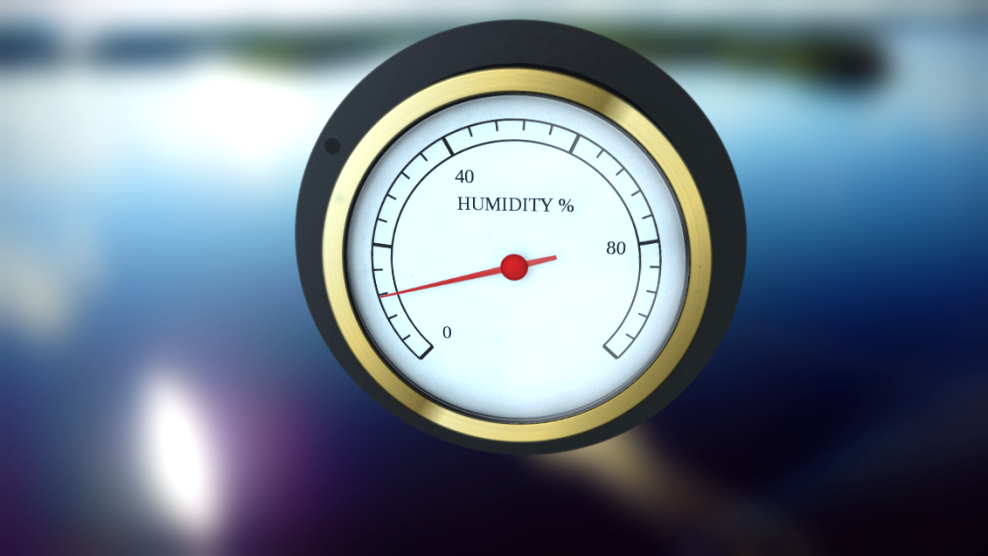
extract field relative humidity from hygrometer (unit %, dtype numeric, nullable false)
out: 12 %
